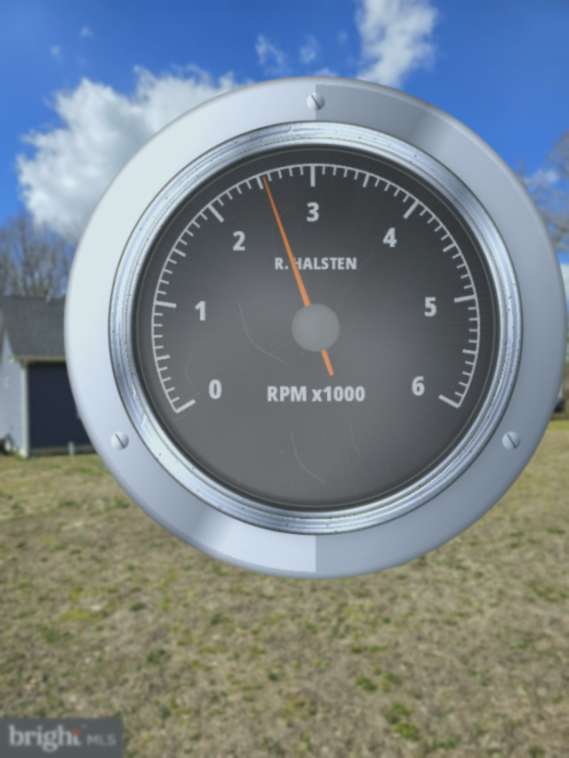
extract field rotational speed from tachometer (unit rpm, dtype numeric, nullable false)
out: 2550 rpm
